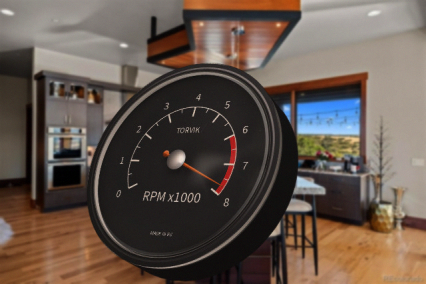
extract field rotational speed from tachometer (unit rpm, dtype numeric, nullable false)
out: 7750 rpm
